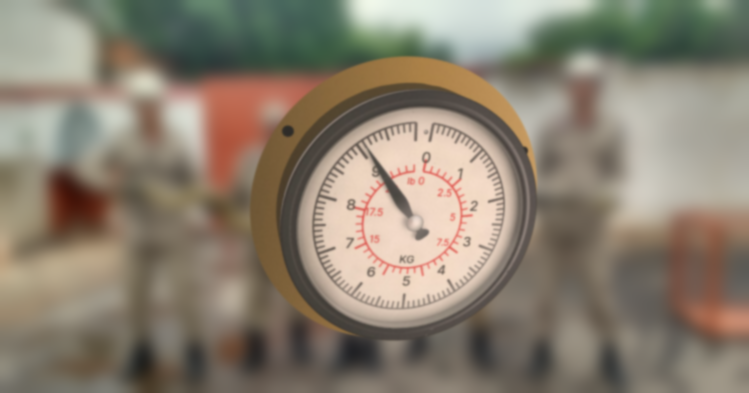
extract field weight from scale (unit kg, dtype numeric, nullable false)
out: 9.1 kg
